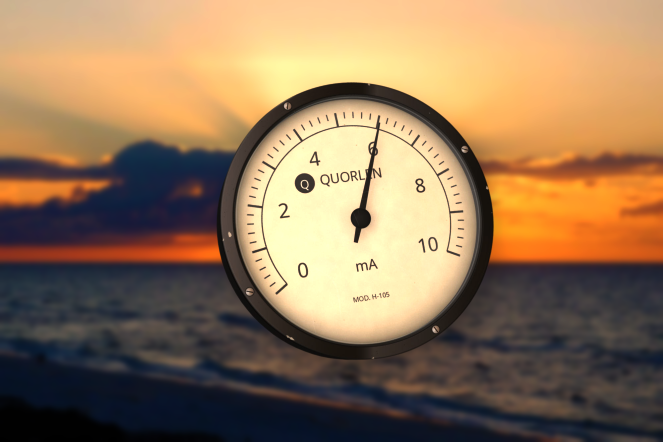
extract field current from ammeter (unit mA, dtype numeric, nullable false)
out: 6 mA
